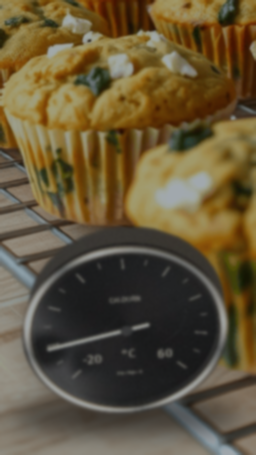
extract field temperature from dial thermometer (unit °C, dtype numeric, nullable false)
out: -10 °C
